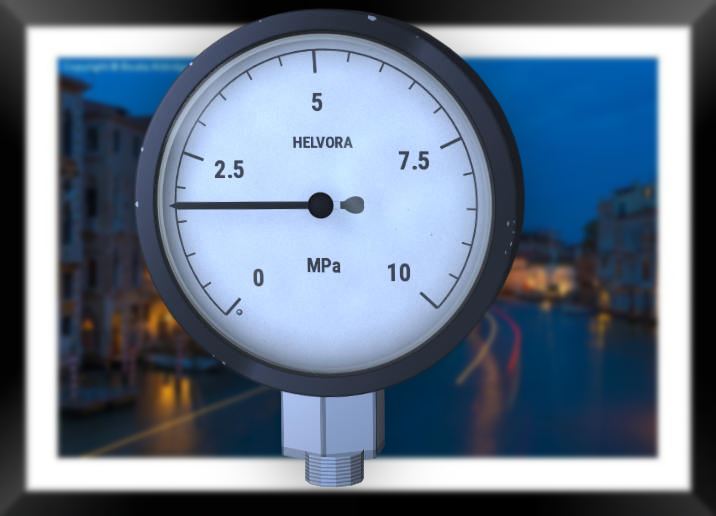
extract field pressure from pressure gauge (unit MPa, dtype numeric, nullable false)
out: 1.75 MPa
